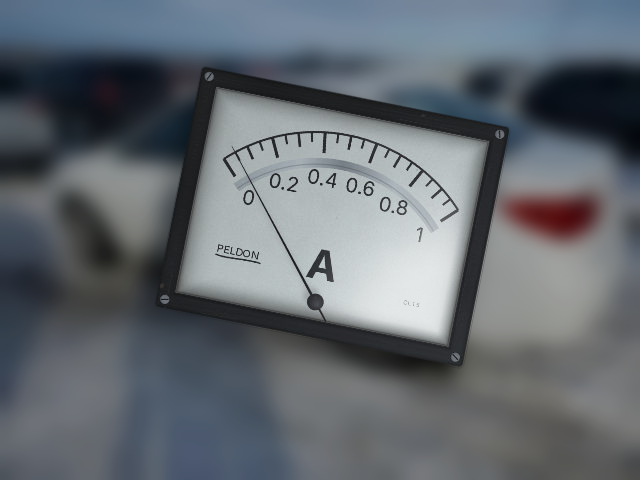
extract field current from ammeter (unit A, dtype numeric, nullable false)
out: 0.05 A
